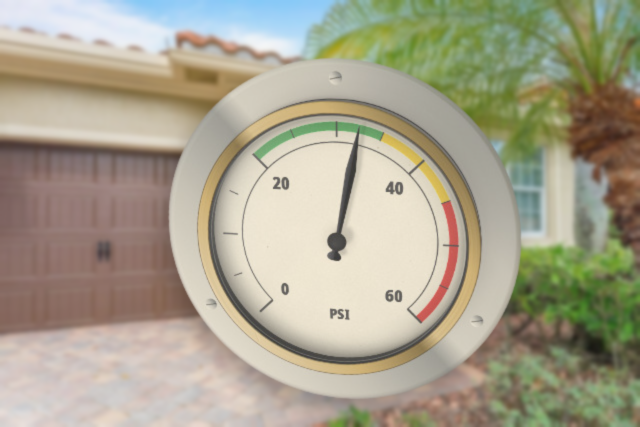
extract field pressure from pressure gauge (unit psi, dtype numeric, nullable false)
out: 32.5 psi
